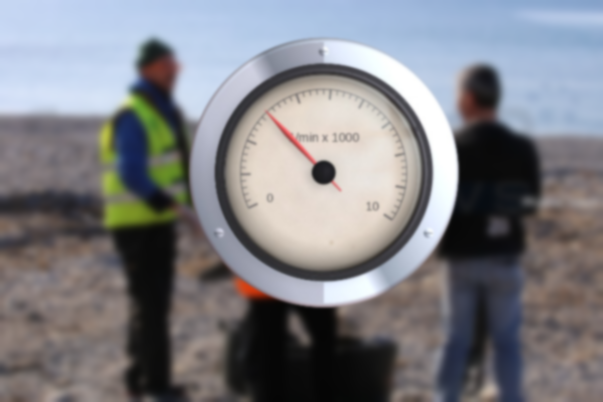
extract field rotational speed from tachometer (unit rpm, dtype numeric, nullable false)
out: 3000 rpm
